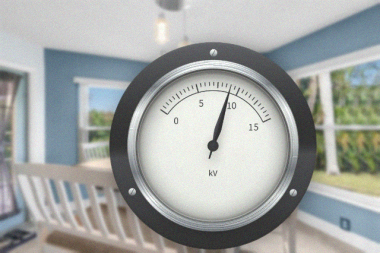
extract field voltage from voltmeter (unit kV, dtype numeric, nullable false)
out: 9 kV
